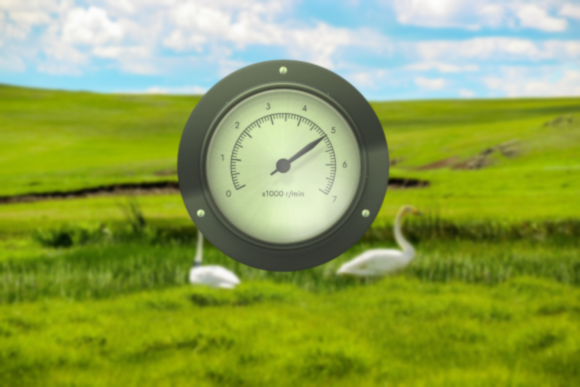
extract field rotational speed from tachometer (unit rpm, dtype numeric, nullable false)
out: 5000 rpm
